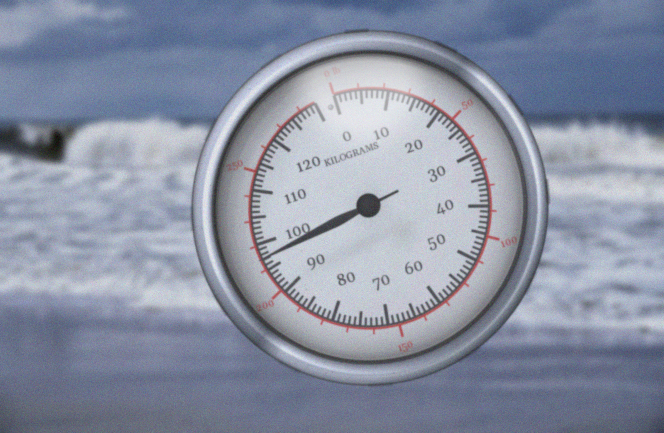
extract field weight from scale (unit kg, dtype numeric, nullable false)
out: 97 kg
